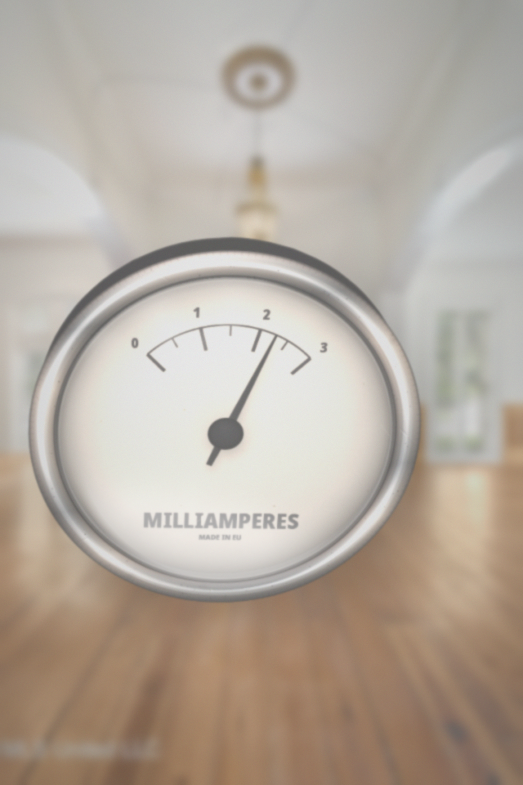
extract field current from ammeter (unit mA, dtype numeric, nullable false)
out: 2.25 mA
